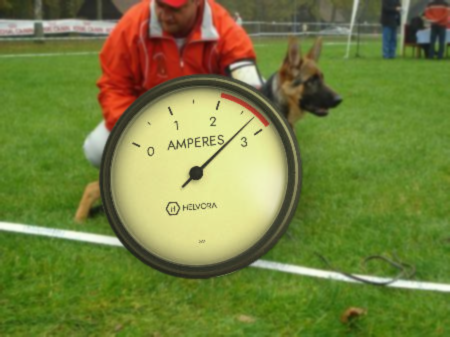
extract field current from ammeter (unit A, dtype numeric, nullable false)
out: 2.75 A
